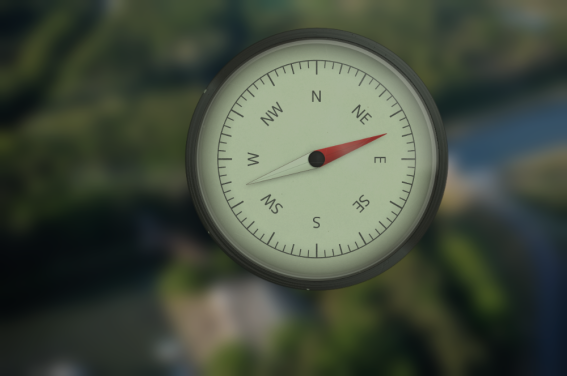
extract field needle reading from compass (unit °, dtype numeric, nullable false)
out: 70 °
